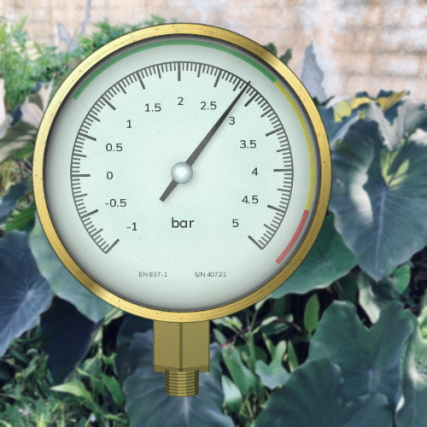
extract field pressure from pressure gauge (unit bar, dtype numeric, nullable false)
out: 2.85 bar
